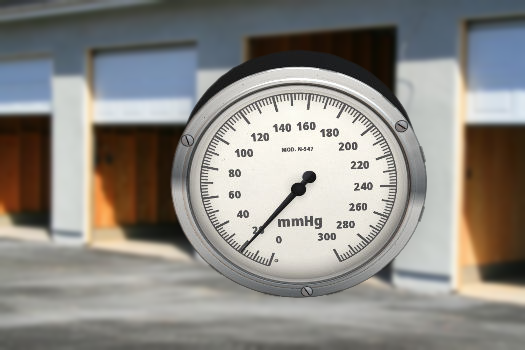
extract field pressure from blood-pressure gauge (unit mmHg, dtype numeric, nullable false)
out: 20 mmHg
